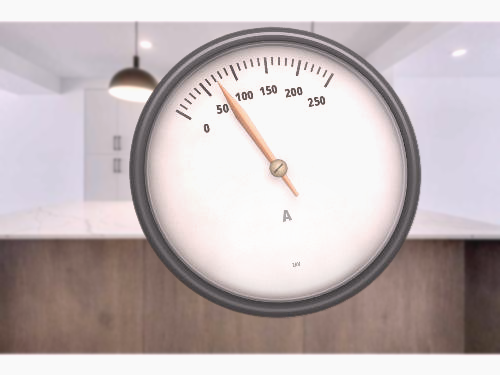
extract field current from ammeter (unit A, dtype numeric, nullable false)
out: 70 A
